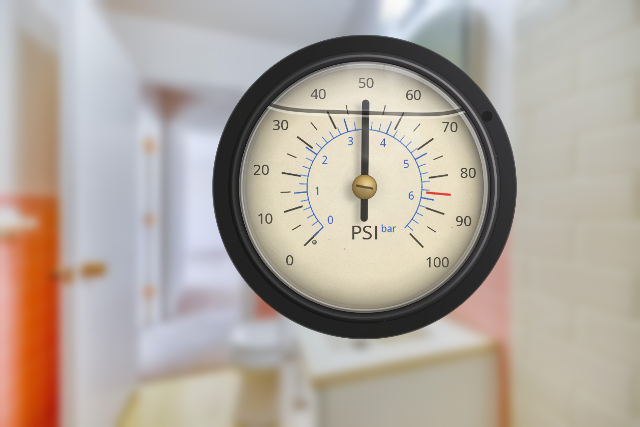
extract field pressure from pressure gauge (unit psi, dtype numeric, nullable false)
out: 50 psi
